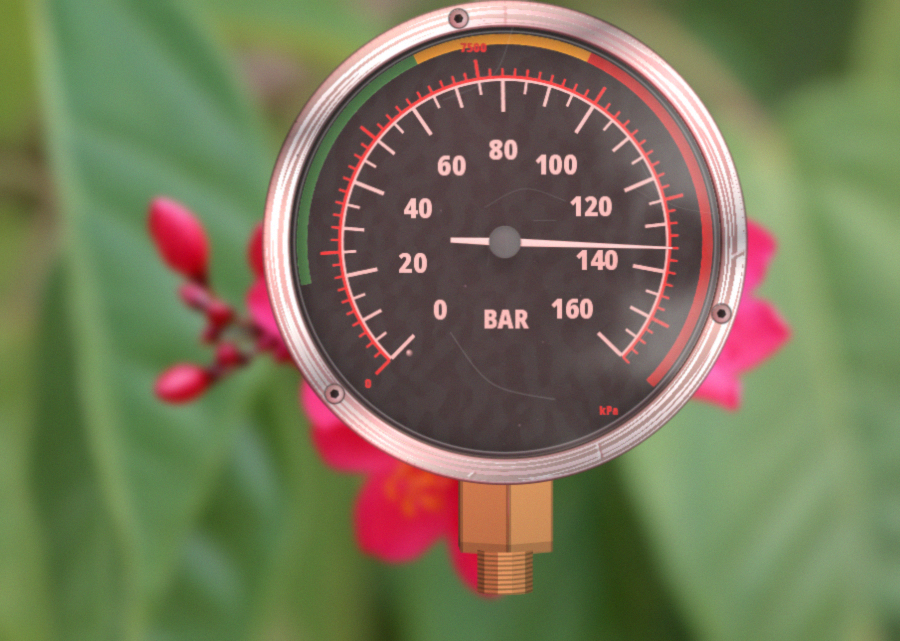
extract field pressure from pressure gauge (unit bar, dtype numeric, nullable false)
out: 135 bar
